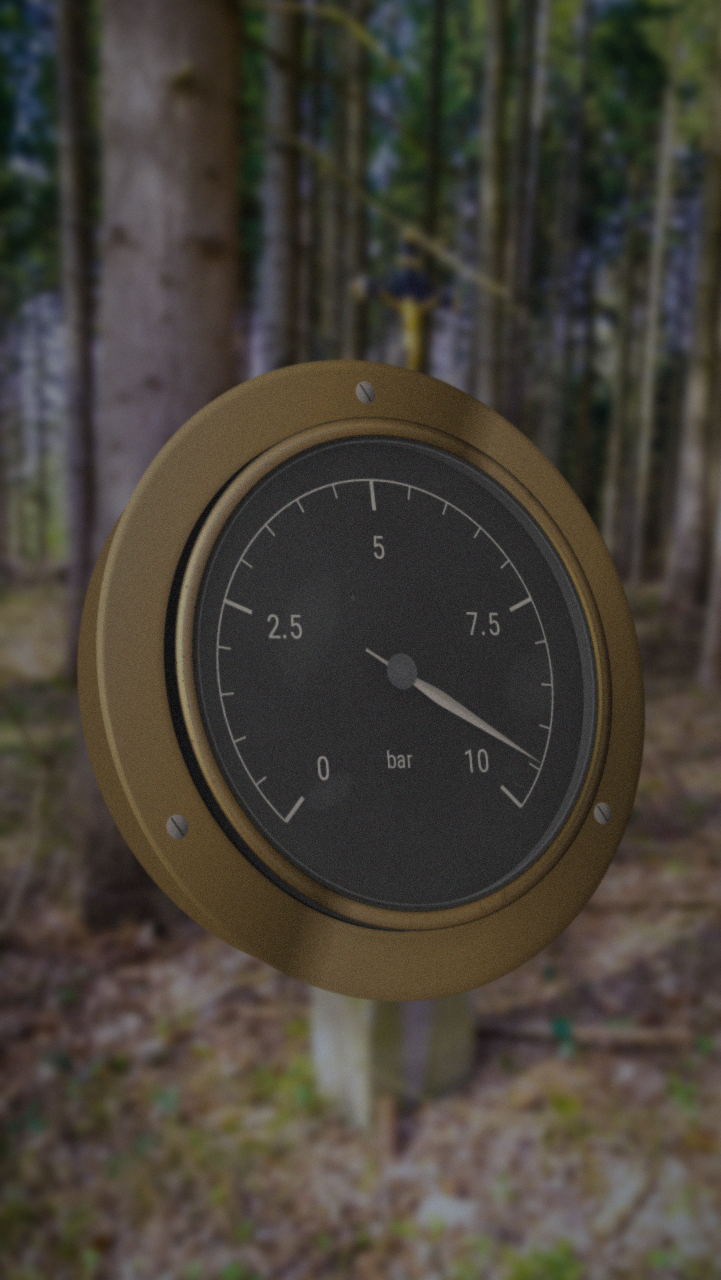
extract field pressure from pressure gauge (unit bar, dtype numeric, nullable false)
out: 9.5 bar
